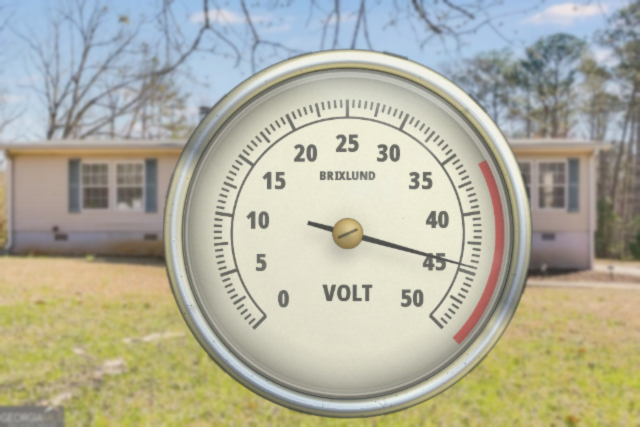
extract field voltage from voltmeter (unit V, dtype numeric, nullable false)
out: 44.5 V
